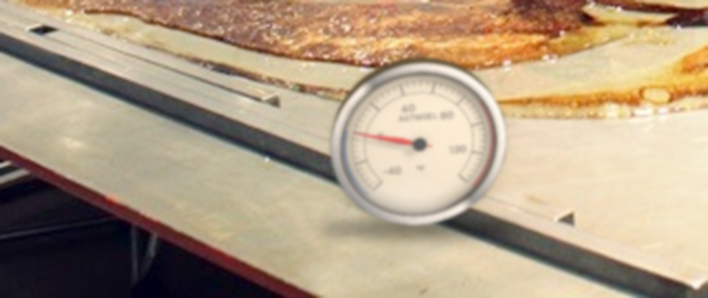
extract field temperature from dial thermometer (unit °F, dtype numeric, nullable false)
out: 0 °F
